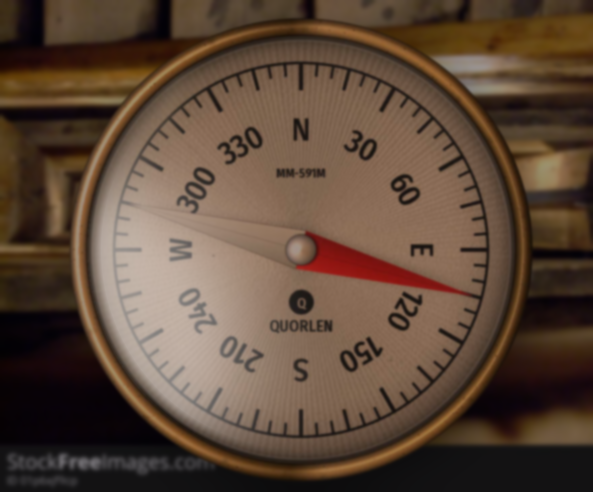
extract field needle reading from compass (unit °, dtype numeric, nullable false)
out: 105 °
